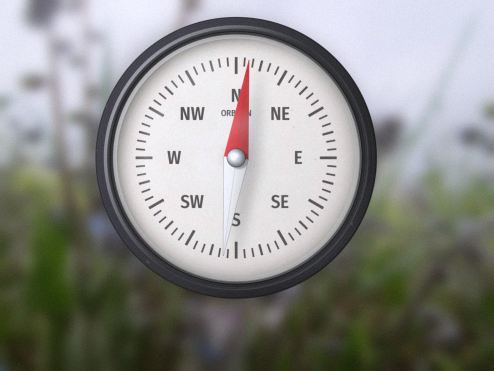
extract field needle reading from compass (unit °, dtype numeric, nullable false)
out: 7.5 °
